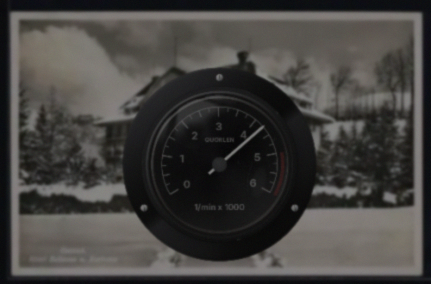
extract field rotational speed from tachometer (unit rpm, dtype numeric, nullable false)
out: 4250 rpm
